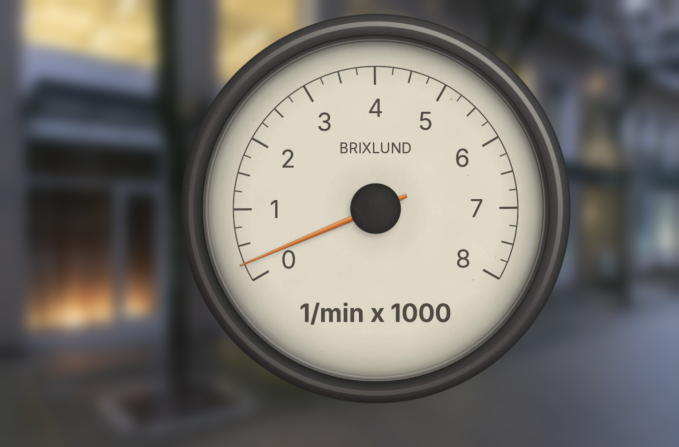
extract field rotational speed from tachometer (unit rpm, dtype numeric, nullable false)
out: 250 rpm
